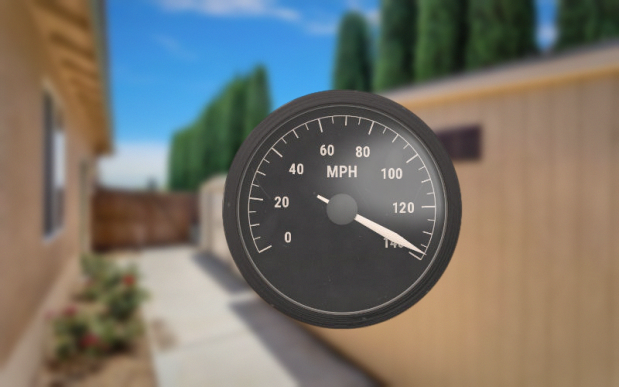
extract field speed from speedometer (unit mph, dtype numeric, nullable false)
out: 137.5 mph
